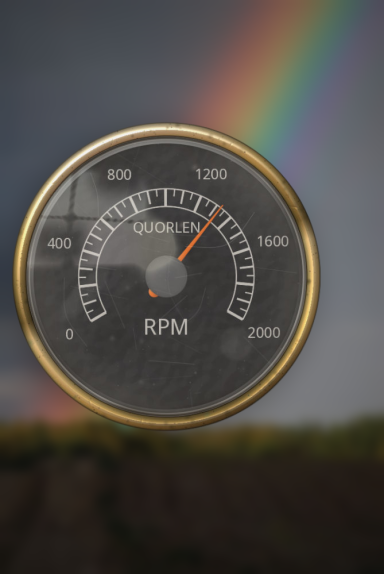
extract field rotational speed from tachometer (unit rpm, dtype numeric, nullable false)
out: 1325 rpm
